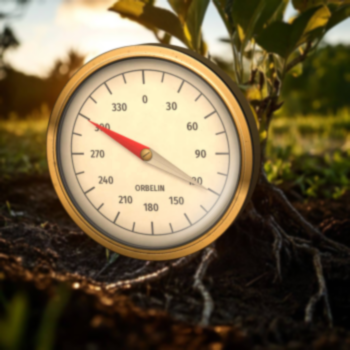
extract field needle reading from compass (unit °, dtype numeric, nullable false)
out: 300 °
